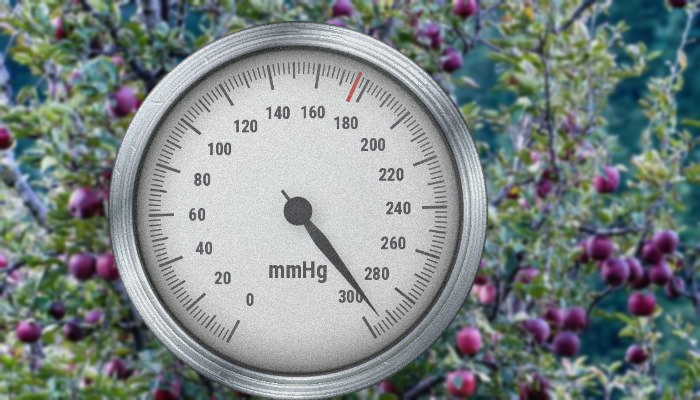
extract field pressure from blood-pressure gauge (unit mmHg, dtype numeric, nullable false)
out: 294 mmHg
